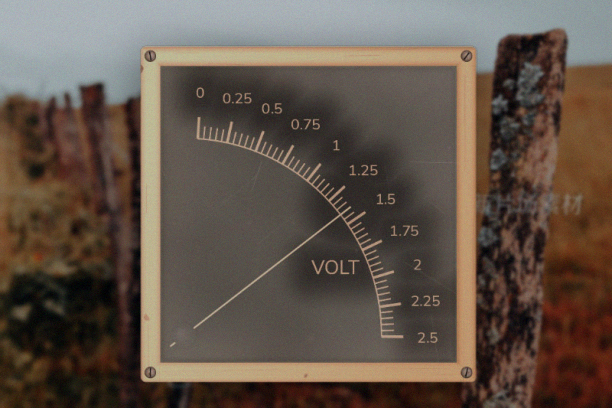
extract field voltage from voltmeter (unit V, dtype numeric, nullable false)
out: 1.4 V
